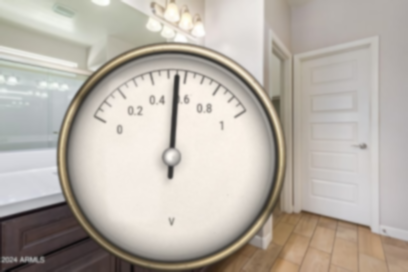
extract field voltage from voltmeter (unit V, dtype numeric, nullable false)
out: 0.55 V
